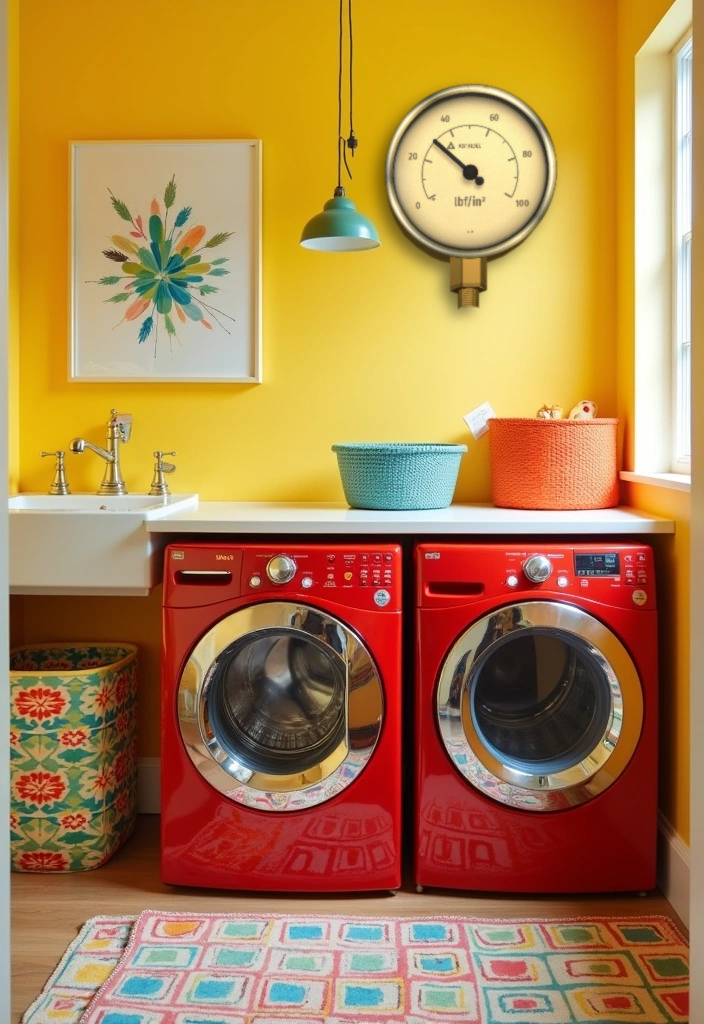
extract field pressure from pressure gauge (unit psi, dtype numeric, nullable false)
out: 30 psi
